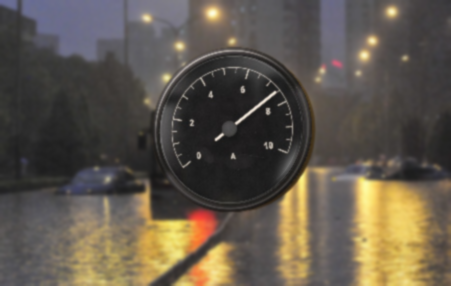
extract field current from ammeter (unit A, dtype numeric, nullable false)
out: 7.5 A
